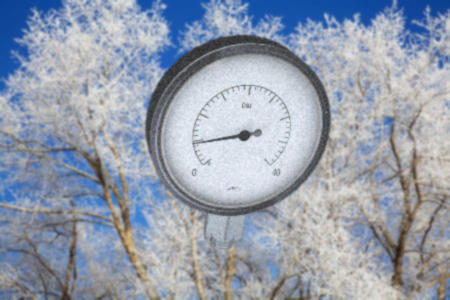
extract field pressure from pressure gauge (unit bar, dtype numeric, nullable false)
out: 5 bar
